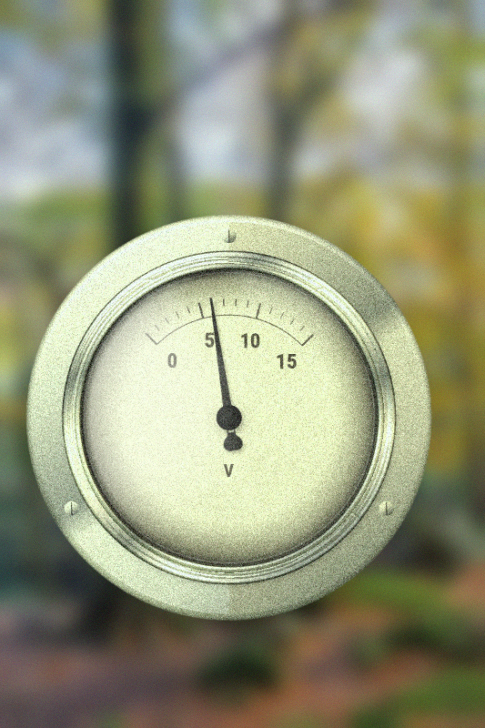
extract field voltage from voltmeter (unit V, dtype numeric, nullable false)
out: 6 V
